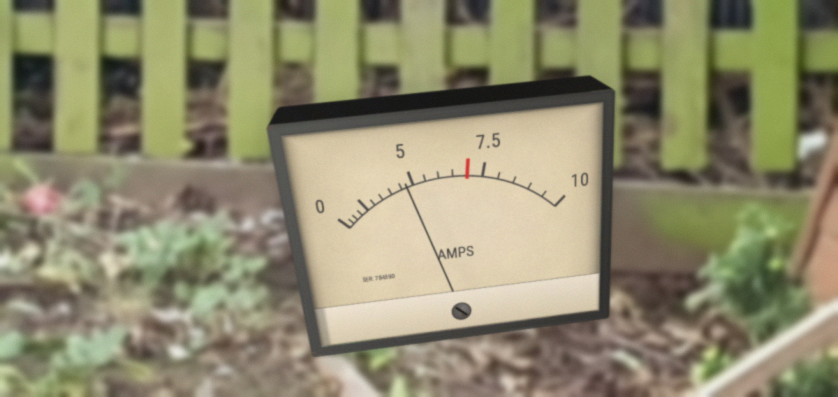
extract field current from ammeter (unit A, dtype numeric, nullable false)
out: 4.75 A
